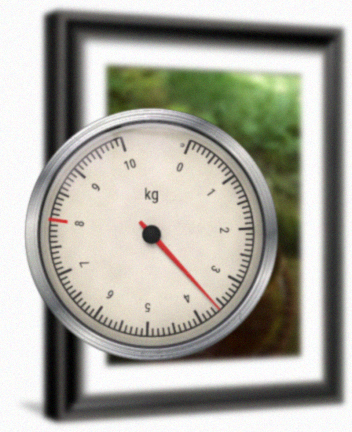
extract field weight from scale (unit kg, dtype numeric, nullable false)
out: 3.6 kg
